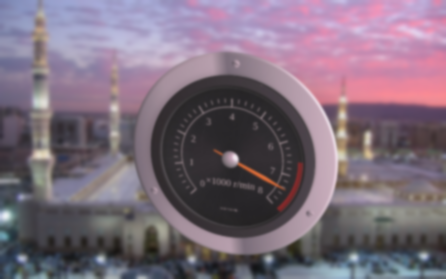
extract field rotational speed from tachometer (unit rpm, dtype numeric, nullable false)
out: 7400 rpm
